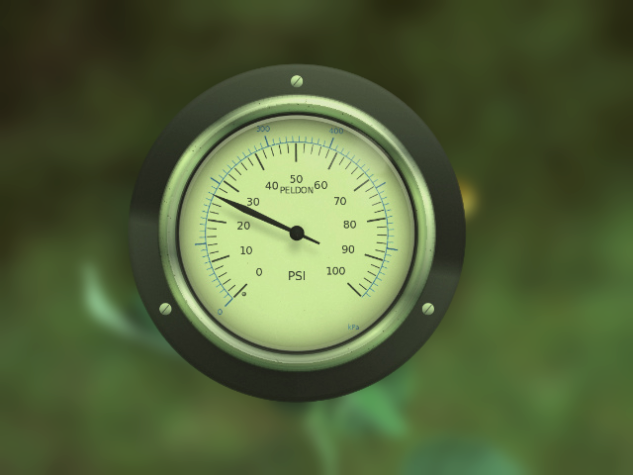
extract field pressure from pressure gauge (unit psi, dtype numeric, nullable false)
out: 26 psi
